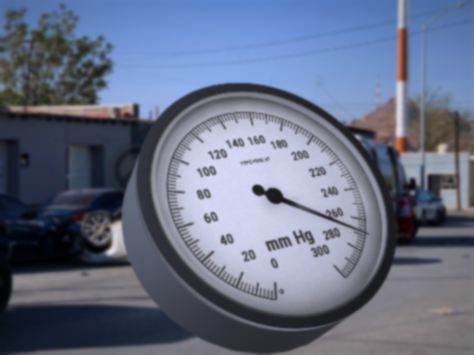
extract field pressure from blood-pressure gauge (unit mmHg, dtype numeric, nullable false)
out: 270 mmHg
